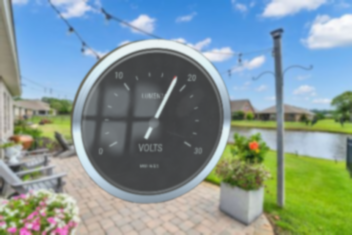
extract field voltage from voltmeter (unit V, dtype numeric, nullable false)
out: 18 V
